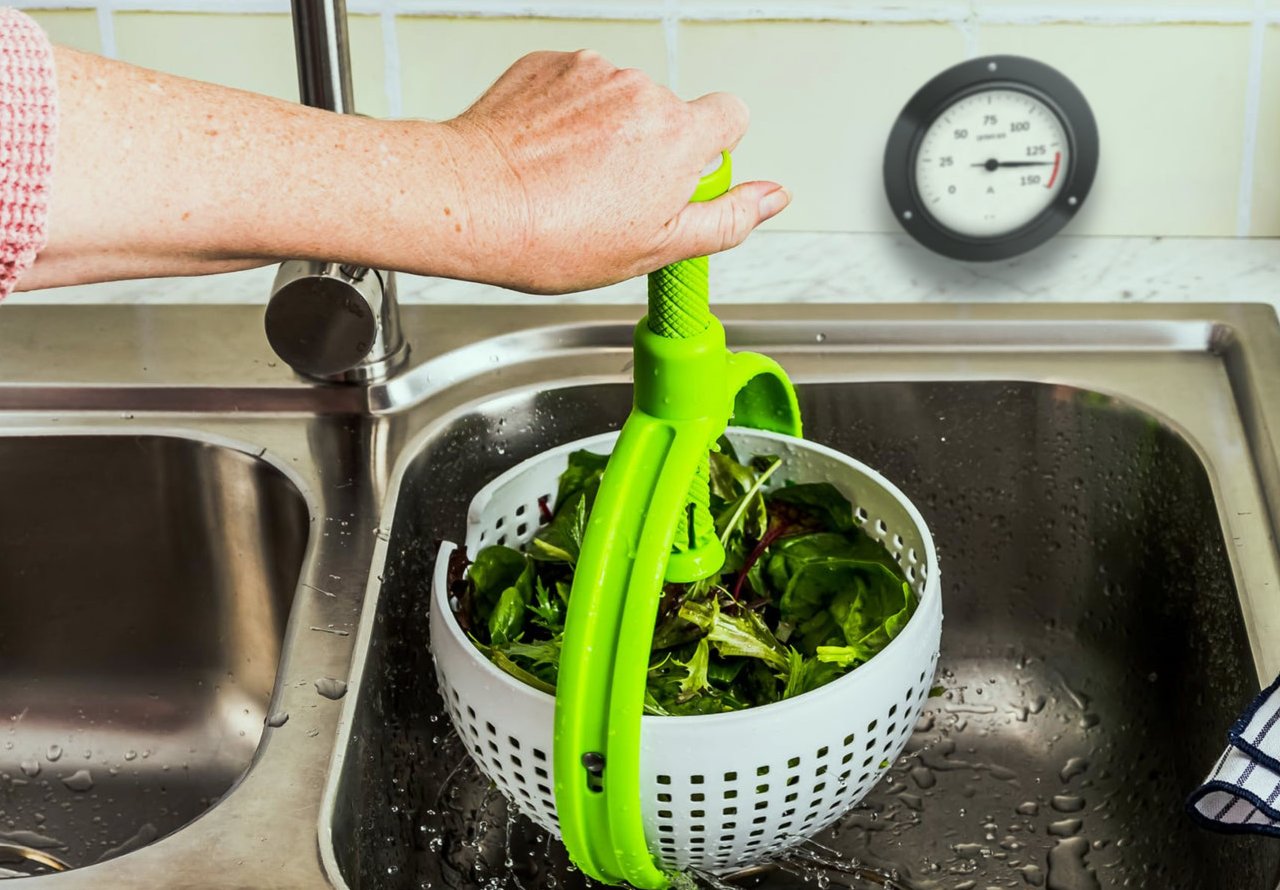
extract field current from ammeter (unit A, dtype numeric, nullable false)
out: 135 A
